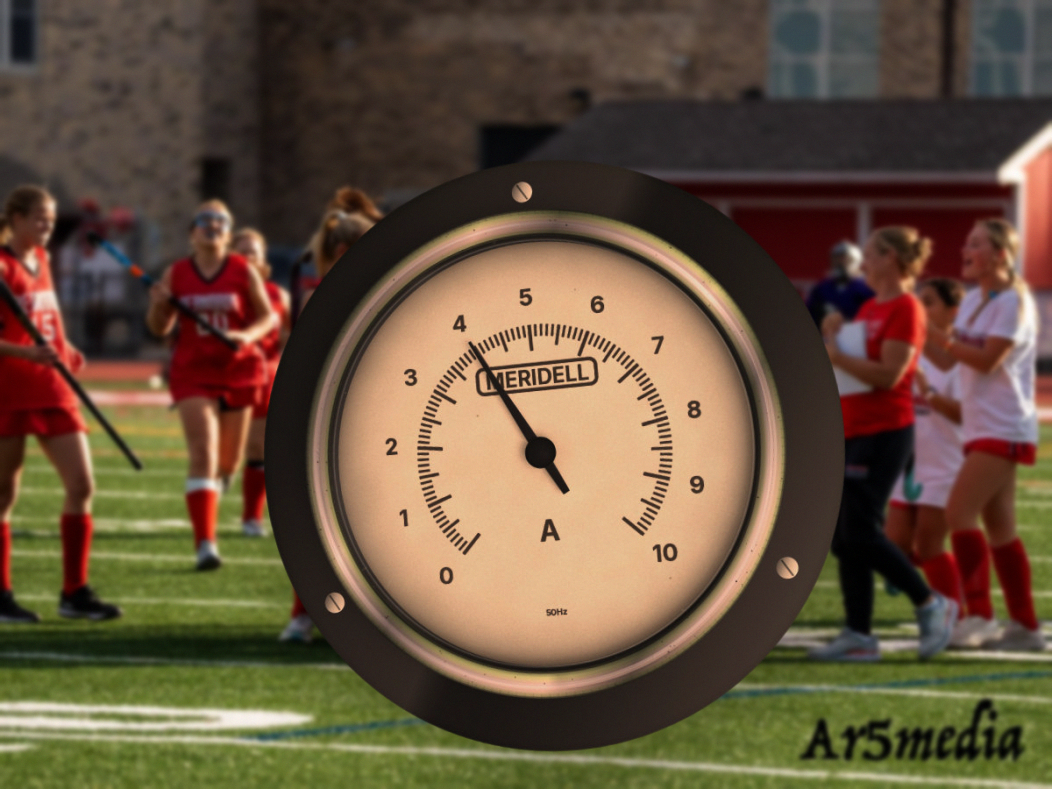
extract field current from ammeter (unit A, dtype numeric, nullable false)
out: 4 A
